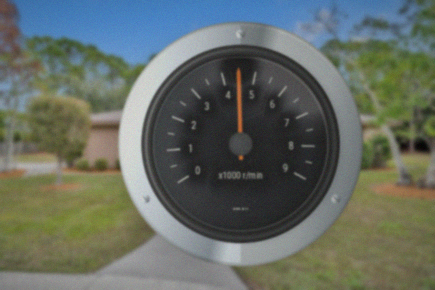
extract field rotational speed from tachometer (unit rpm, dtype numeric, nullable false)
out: 4500 rpm
